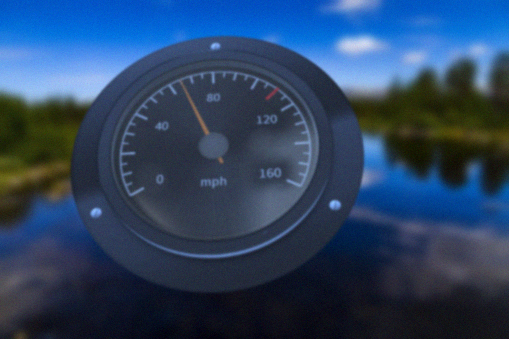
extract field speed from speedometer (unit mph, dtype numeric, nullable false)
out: 65 mph
